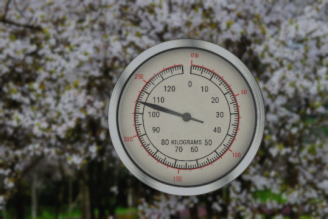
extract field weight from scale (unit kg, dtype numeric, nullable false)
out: 105 kg
